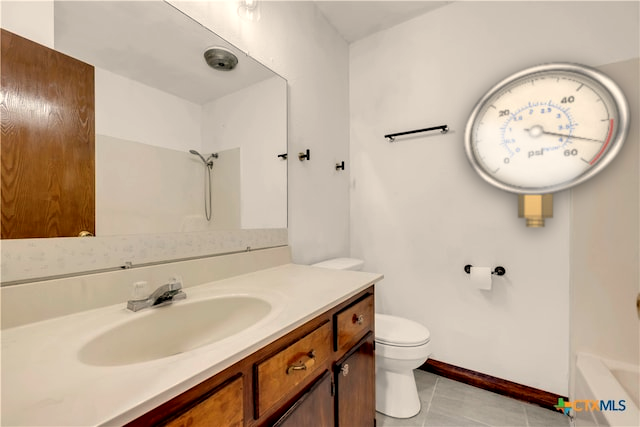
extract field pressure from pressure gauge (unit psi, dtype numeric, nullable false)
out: 55 psi
